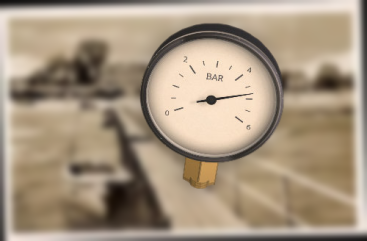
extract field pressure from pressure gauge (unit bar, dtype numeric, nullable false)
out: 4.75 bar
